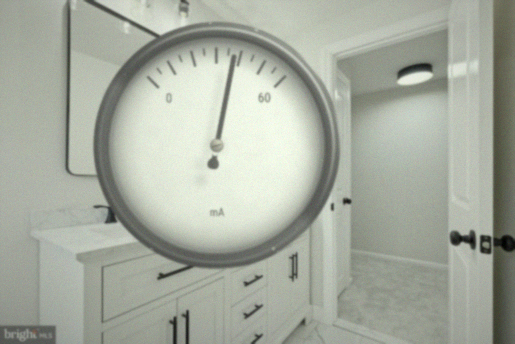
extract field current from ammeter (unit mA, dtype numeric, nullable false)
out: 37.5 mA
